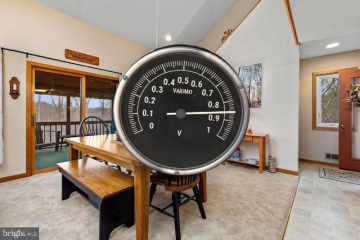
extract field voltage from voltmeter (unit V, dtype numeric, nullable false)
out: 0.85 V
